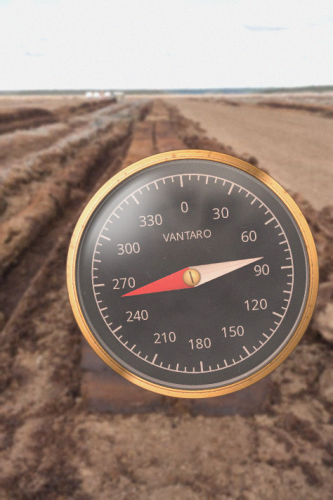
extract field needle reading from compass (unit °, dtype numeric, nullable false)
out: 260 °
